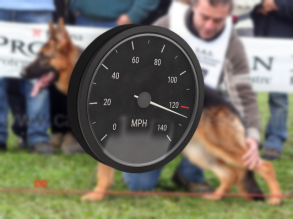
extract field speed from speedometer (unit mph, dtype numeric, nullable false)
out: 125 mph
